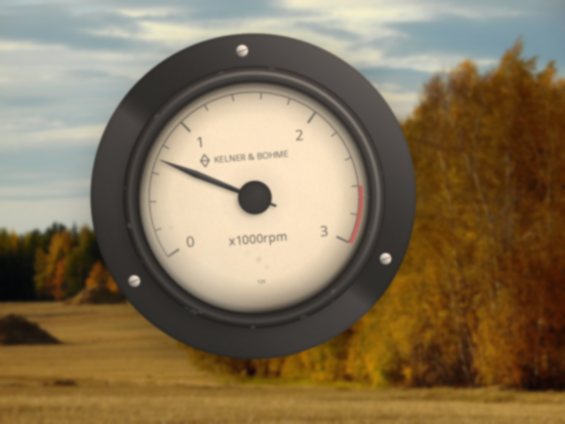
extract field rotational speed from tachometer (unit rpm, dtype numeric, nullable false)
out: 700 rpm
